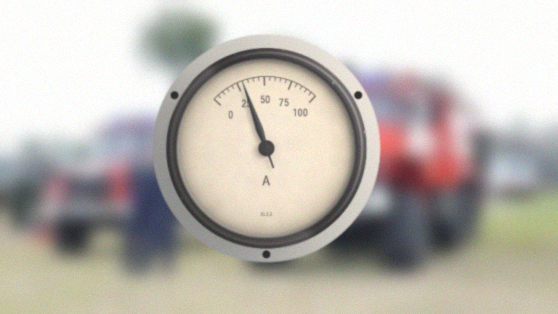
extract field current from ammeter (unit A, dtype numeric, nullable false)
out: 30 A
